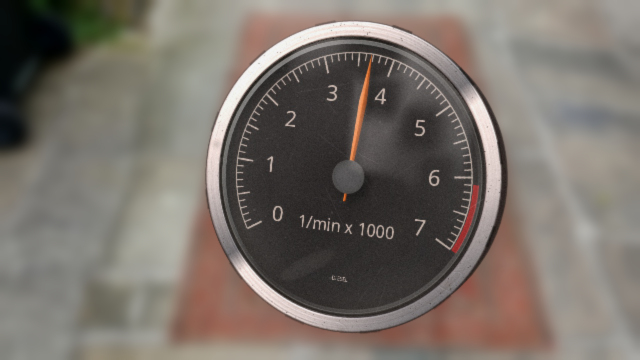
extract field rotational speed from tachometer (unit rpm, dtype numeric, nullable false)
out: 3700 rpm
